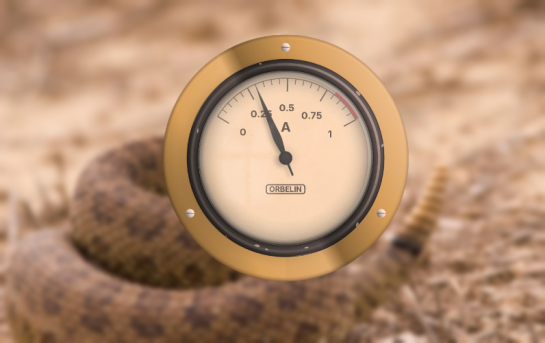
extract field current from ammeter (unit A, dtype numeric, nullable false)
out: 0.3 A
